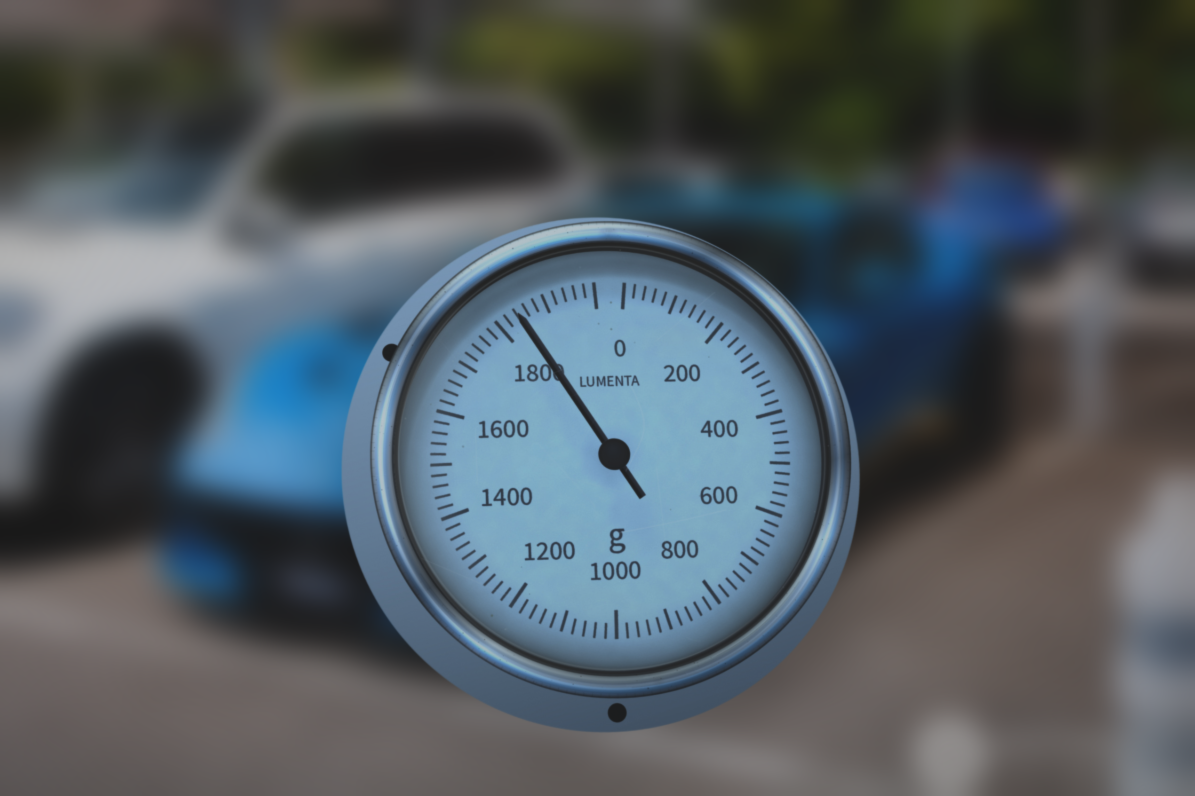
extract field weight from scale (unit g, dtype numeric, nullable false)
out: 1840 g
